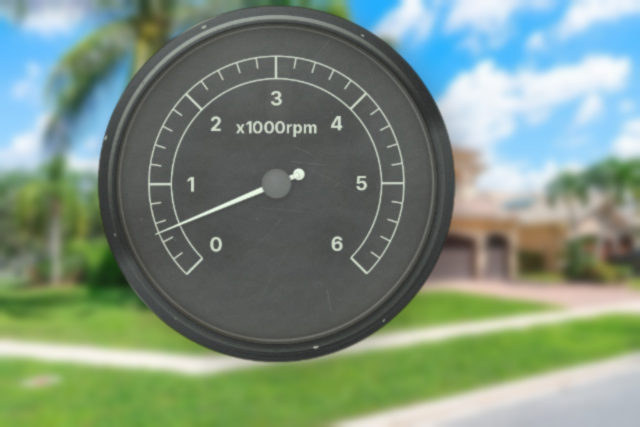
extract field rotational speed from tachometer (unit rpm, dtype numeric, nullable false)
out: 500 rpm
